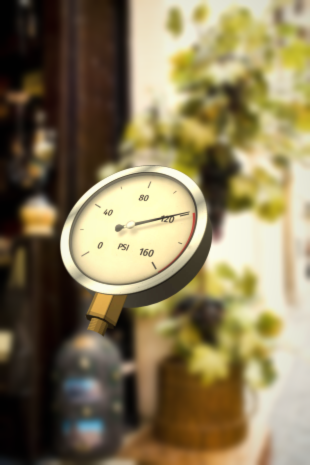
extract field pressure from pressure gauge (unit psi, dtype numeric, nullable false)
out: 120 psi
